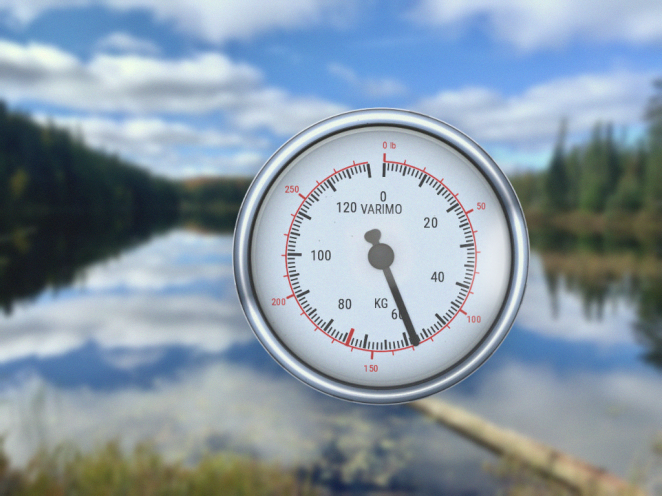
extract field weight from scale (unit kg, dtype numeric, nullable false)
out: 58 kg
